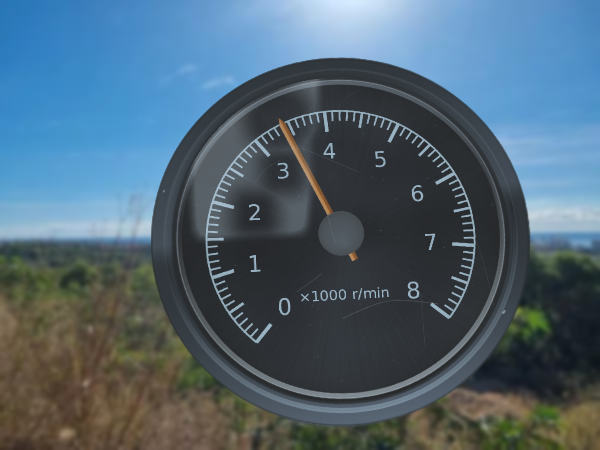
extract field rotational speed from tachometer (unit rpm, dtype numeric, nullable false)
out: 3400 rpm
